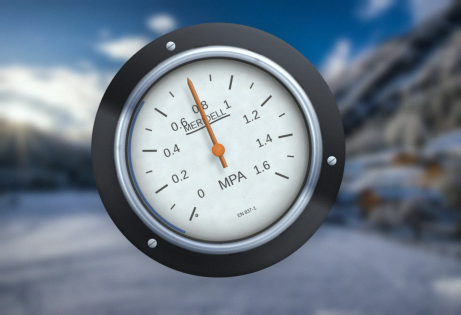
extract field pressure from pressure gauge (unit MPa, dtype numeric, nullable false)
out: 0.8 MPa
